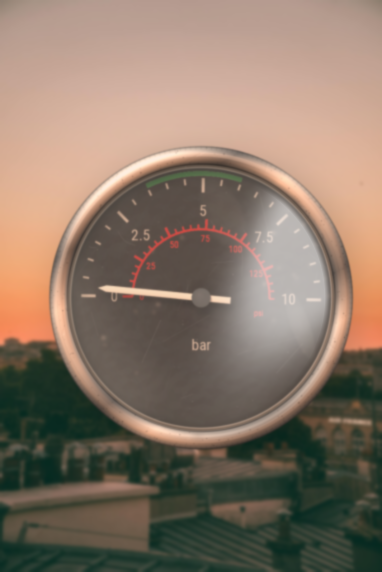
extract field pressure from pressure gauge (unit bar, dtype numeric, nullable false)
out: 0.25 bar
